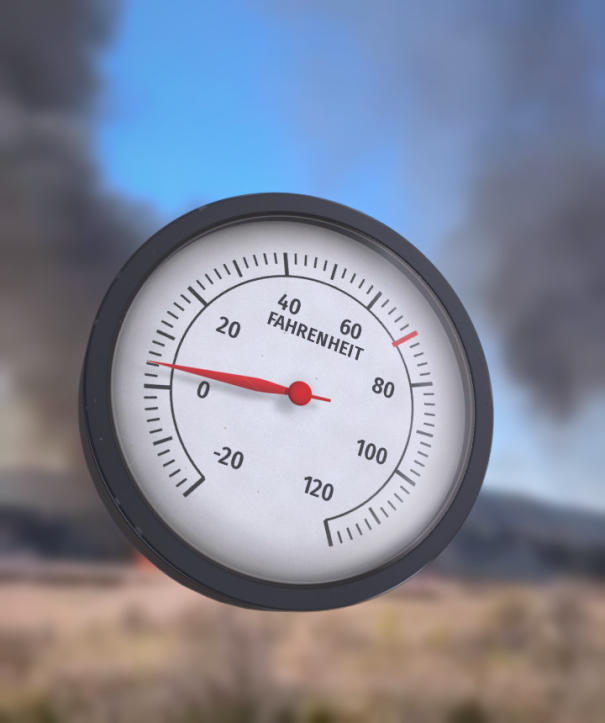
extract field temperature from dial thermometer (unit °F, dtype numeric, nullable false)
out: 4 °F
